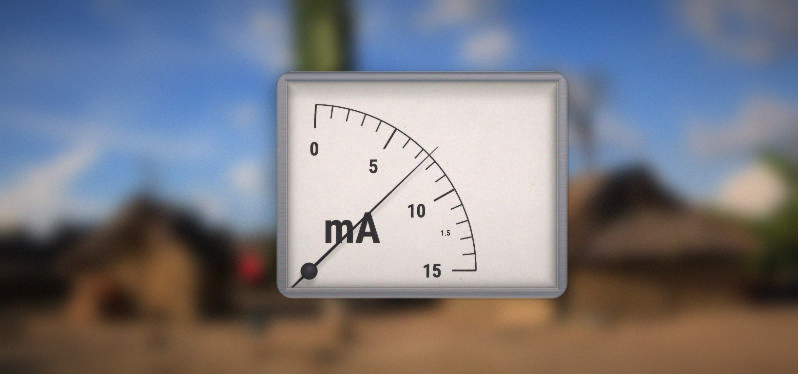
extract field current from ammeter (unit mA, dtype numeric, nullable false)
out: 7.5 mA
